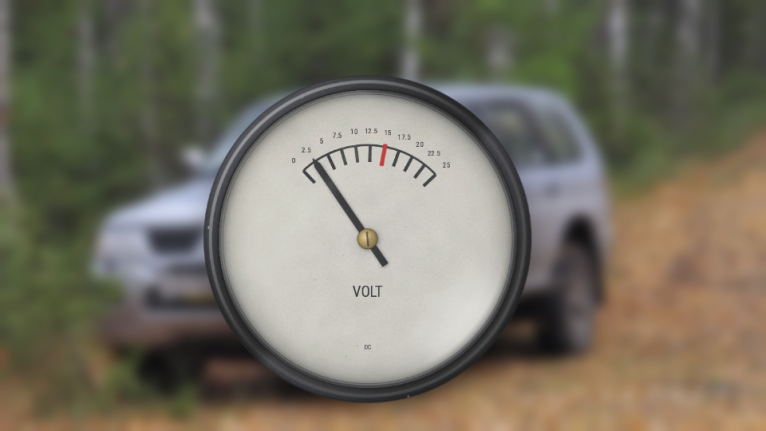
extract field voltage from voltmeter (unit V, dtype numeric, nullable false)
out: 2.5 V
